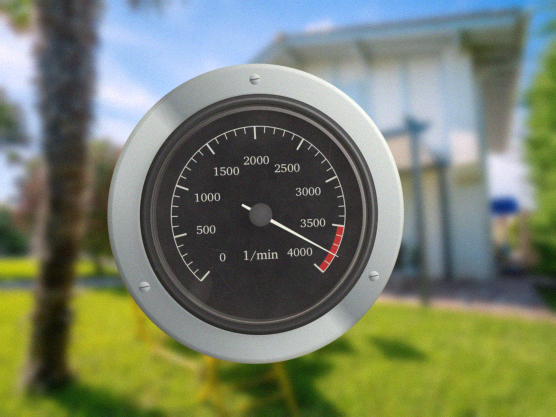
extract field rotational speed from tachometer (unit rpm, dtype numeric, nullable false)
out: 3800 rpm
